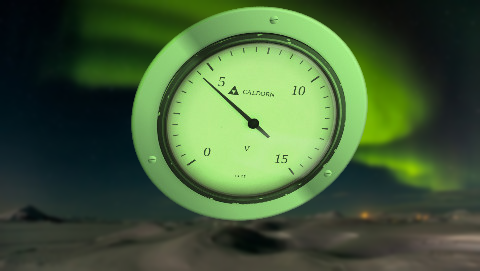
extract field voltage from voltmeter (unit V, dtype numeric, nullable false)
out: 4.5 V
